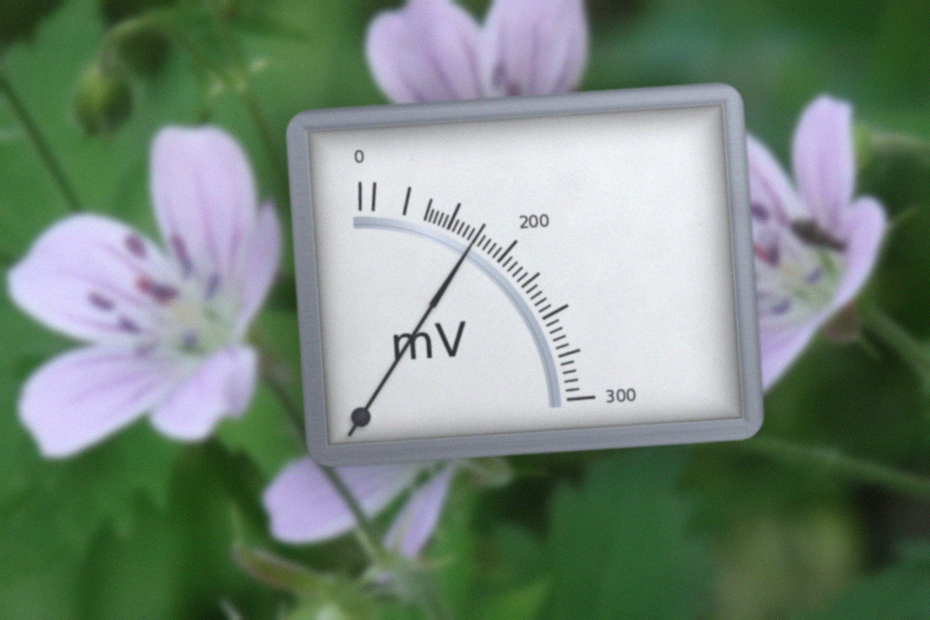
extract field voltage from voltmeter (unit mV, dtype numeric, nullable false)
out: 175 mV
